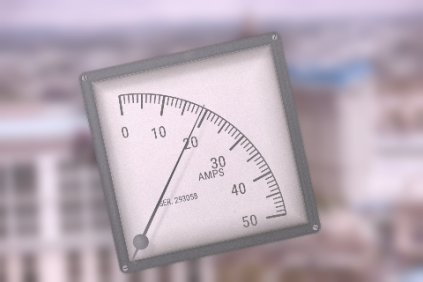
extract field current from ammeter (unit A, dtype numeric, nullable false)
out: 19 A
